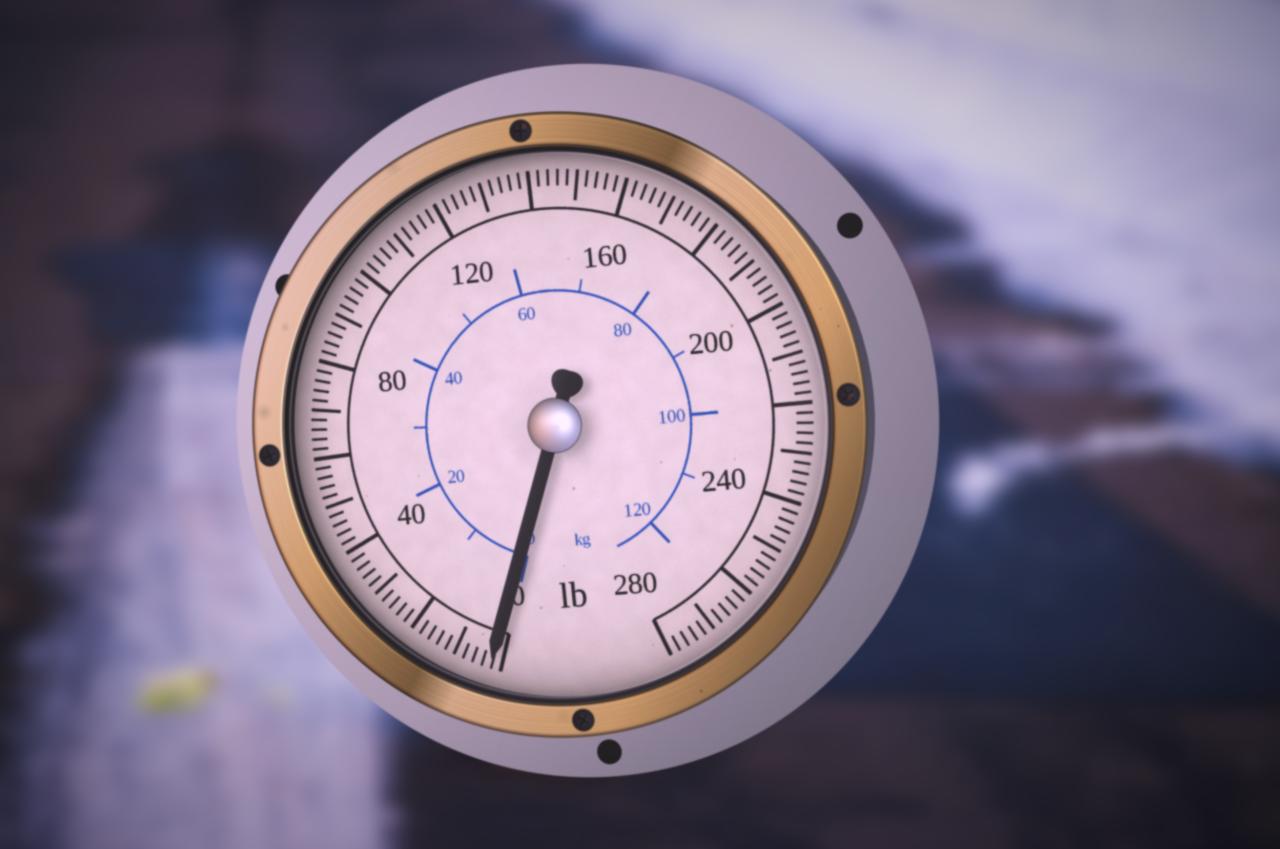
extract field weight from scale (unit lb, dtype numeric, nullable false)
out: 2 lb
